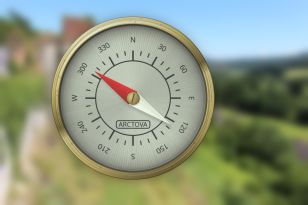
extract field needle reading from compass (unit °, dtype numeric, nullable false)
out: 305 °
